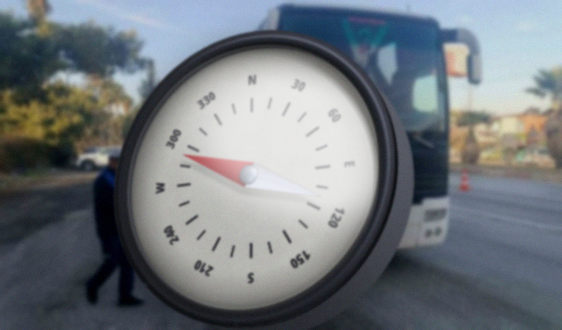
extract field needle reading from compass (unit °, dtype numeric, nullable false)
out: 292.5 °
